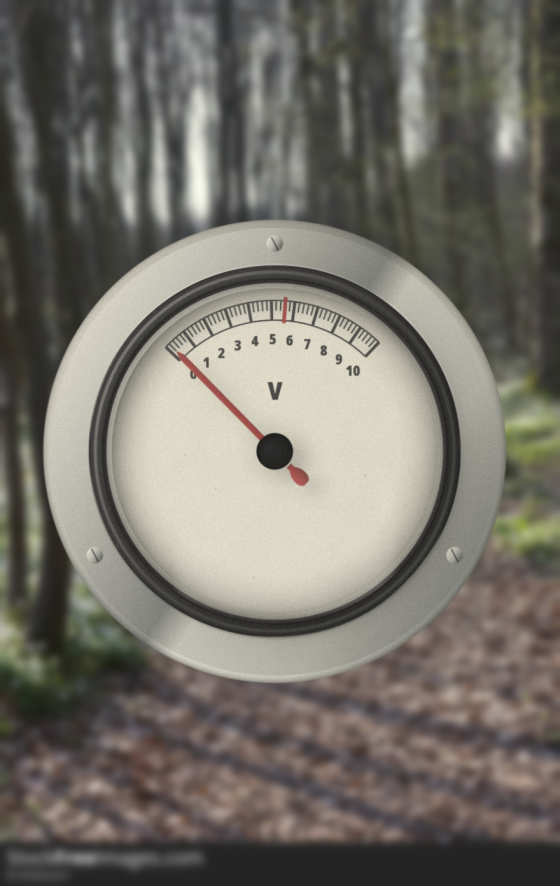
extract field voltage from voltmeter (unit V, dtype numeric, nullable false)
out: 0.2 V
